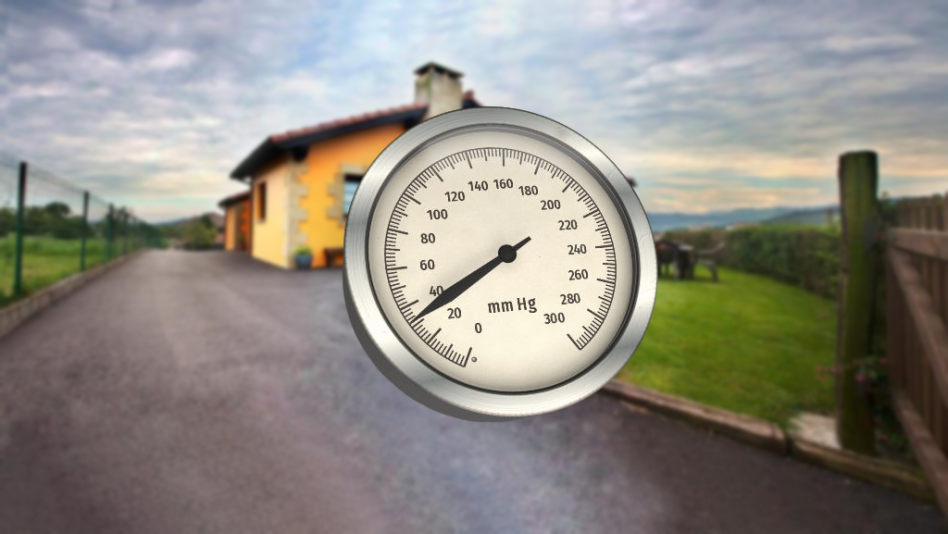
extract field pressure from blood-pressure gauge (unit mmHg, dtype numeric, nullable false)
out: 32 mmHg
